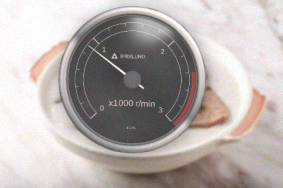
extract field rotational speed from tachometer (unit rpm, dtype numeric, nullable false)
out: 900 rpm
